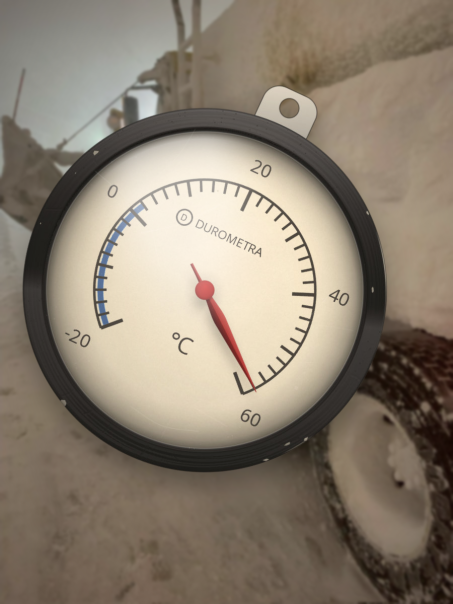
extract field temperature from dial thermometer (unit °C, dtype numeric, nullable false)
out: 58 °C
